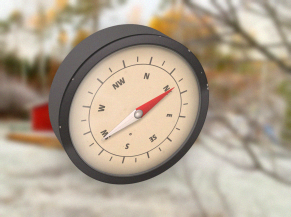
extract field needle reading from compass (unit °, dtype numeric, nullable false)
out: 45 °
